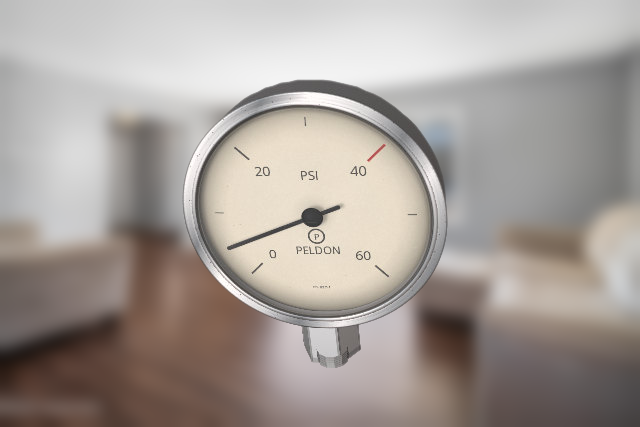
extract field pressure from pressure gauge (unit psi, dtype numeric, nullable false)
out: 5 psi
